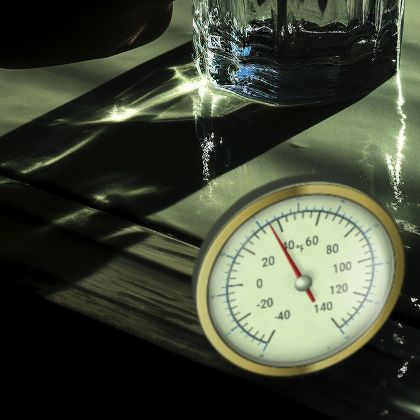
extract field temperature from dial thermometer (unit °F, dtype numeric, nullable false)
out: 36 °F
